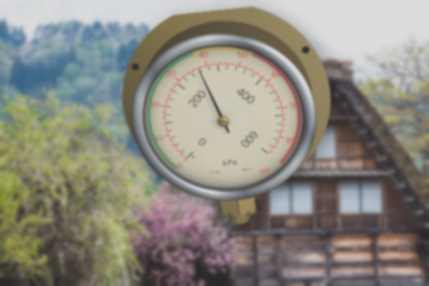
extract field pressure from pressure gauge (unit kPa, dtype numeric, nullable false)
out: 260 kPa
